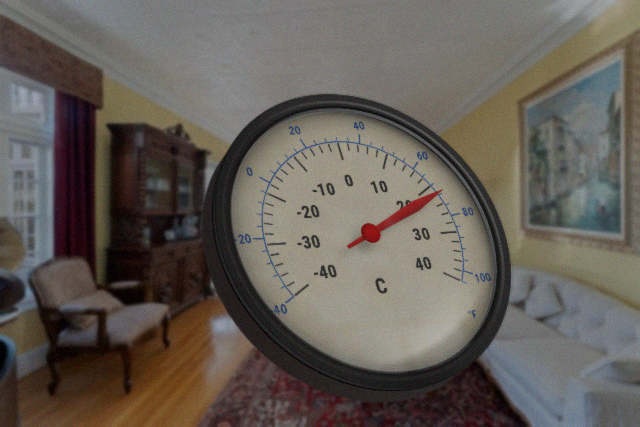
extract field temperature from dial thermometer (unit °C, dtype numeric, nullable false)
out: 22 °C
